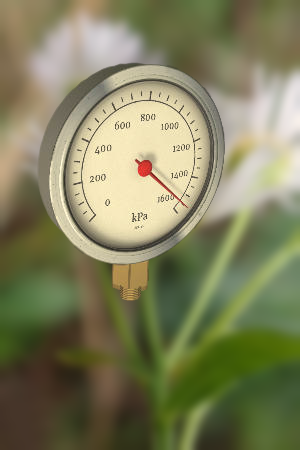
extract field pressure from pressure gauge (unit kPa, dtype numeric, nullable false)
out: 1550 kPa
